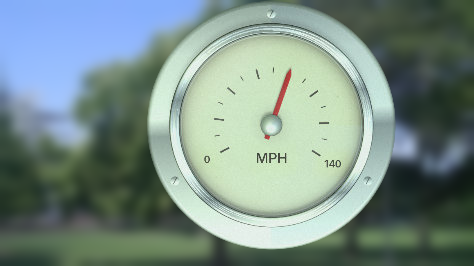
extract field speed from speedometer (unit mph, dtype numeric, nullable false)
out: 80 mph
